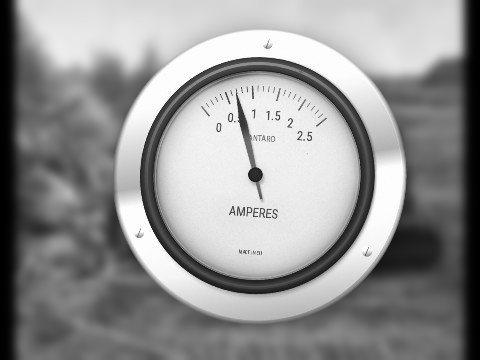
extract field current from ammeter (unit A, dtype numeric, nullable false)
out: 0.7 A
